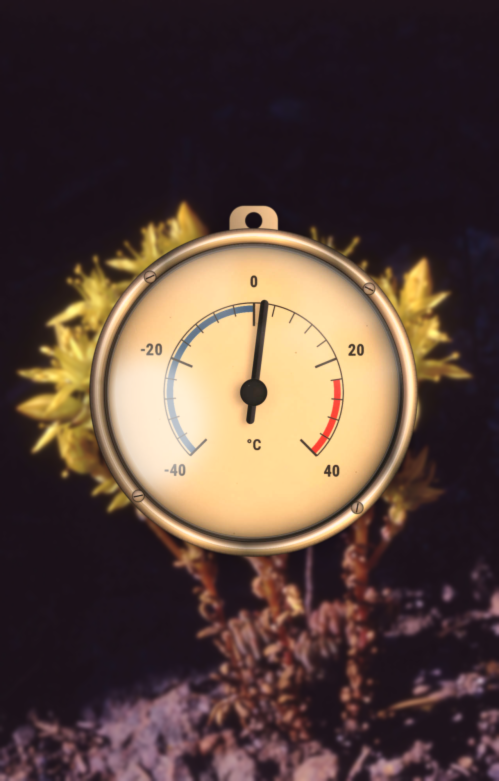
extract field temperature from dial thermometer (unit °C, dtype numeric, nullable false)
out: 2 °C
